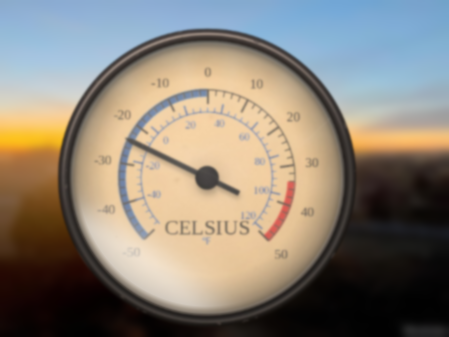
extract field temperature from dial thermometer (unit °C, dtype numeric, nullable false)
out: -24 °C
